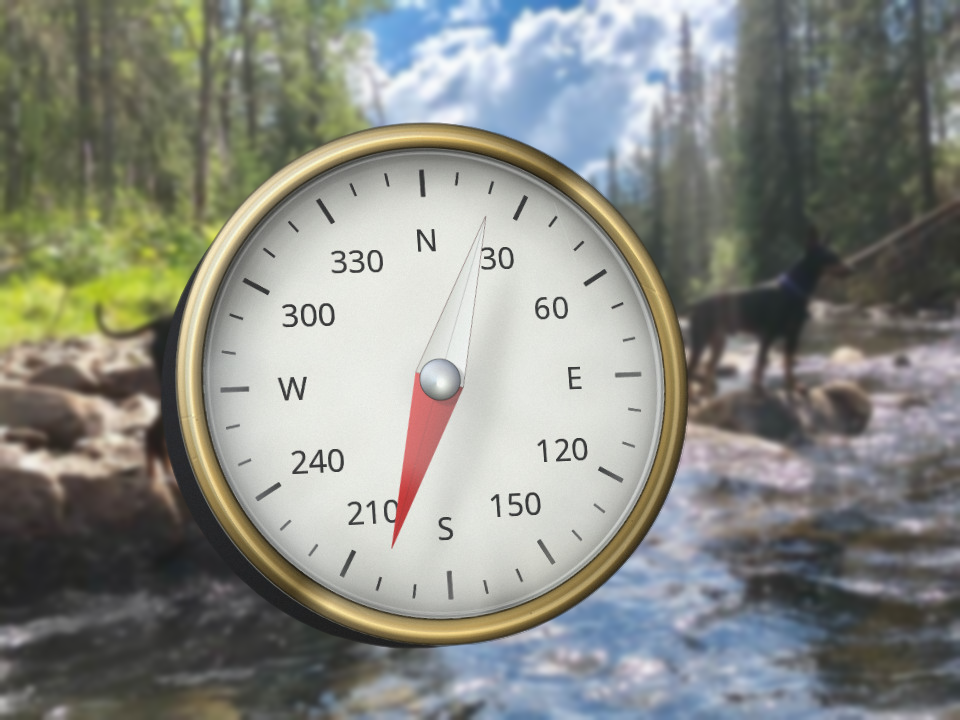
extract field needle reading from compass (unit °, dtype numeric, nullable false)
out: 200 °
